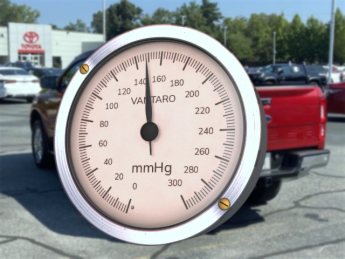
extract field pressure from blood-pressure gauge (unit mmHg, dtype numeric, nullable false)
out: 150 mmHg
